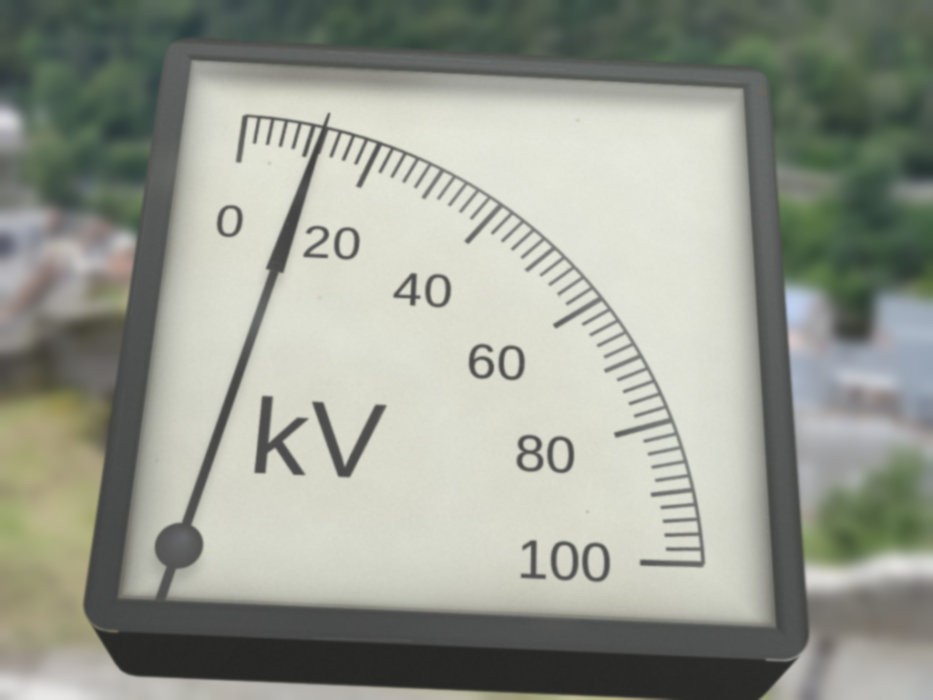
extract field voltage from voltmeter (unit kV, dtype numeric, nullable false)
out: 12 kV
